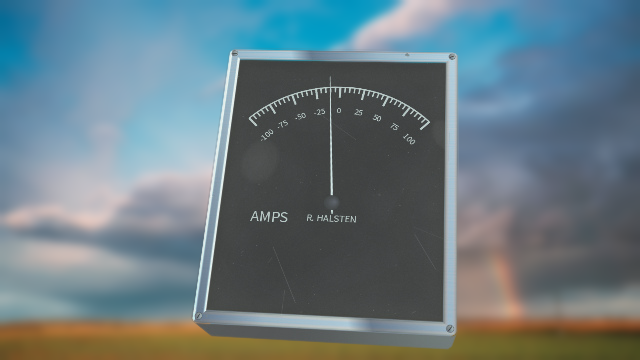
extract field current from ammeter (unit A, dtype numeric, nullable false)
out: -10 A
